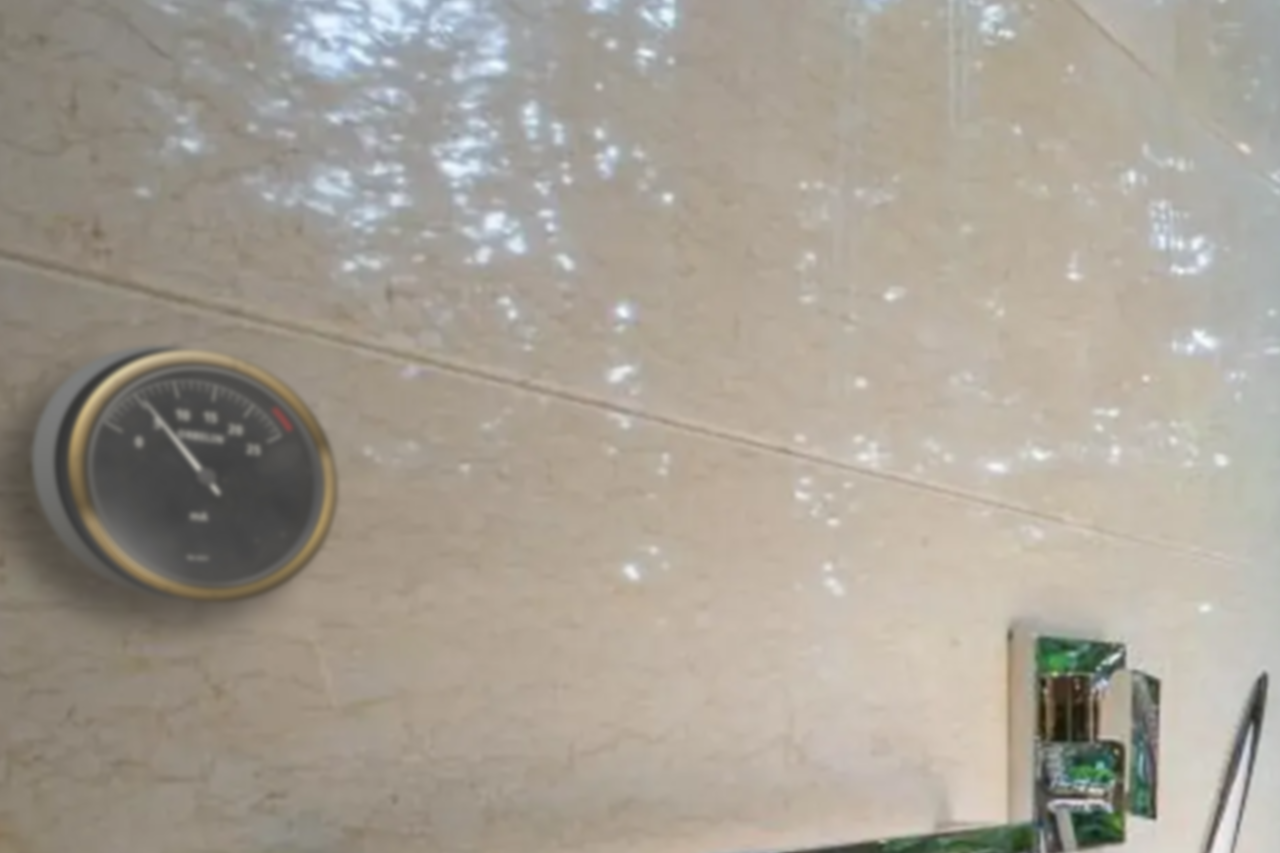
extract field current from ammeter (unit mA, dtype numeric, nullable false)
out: 5 mA
